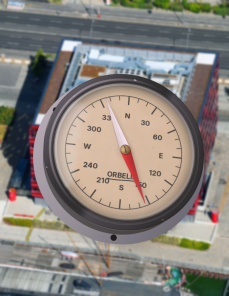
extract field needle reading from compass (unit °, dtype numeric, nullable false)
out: 155 °
